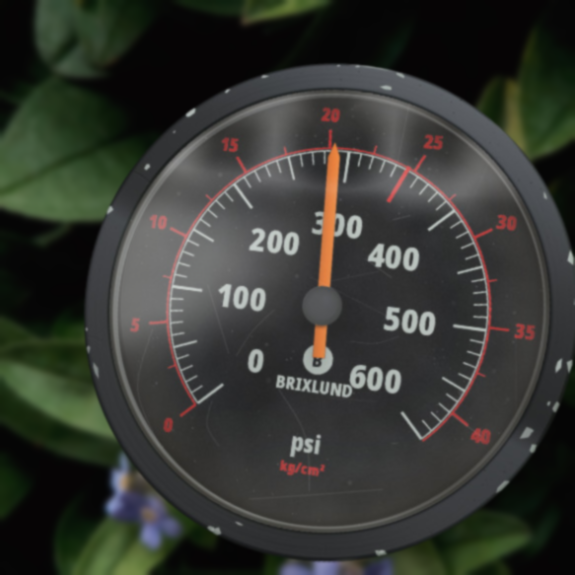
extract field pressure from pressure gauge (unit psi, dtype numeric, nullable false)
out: 290 psi
